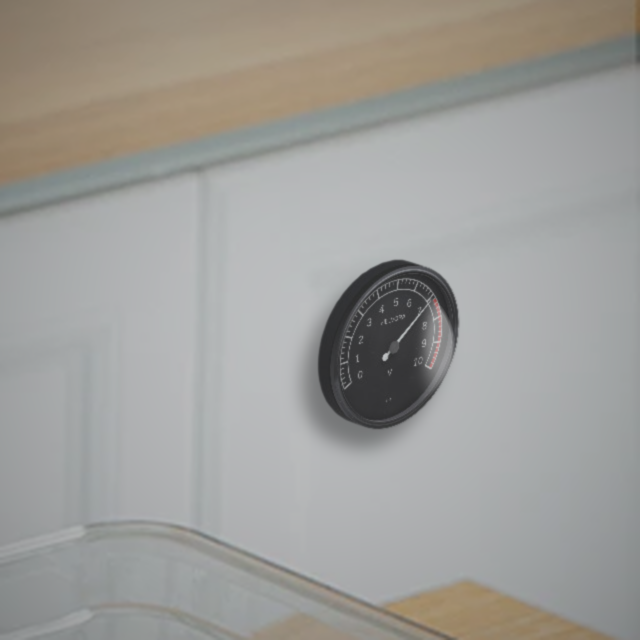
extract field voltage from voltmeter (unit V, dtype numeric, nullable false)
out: 7 V
